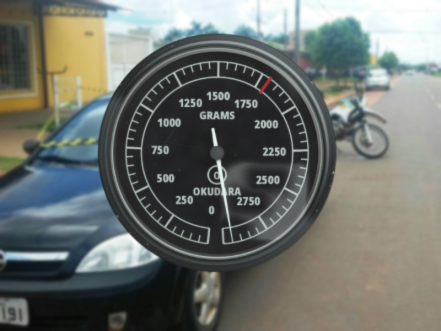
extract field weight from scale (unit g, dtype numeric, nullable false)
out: 2950 g
